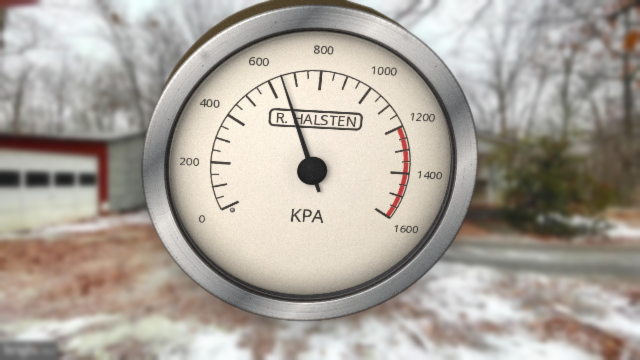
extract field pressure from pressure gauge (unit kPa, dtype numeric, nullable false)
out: 650 kPa
